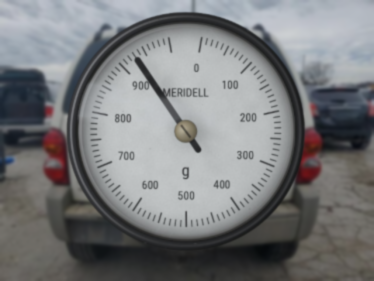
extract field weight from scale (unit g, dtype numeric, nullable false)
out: 930 g
